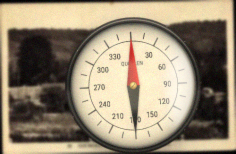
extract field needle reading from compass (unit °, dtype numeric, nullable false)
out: 0 °
